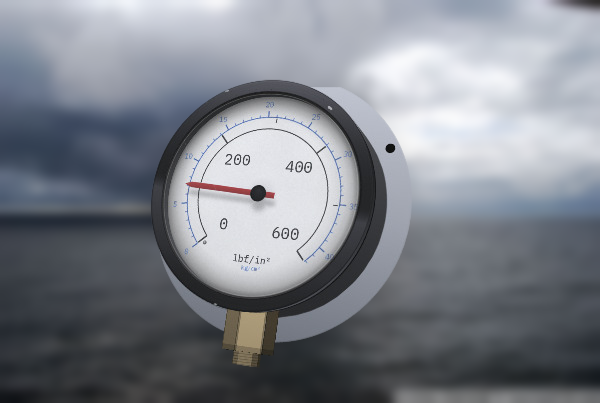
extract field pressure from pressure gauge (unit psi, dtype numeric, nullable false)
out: 100 psi
